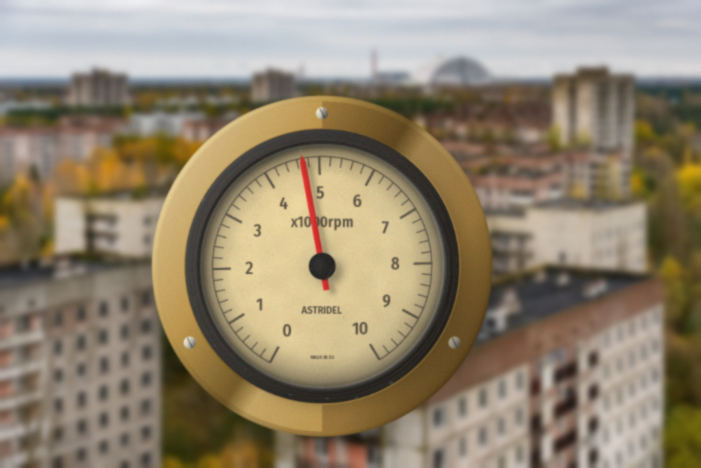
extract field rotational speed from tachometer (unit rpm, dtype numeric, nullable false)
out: 4700 rpm
